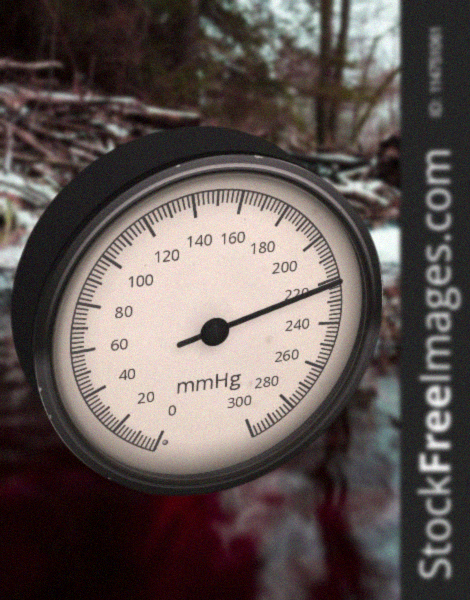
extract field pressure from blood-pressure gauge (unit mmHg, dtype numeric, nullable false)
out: 220 mmHg
